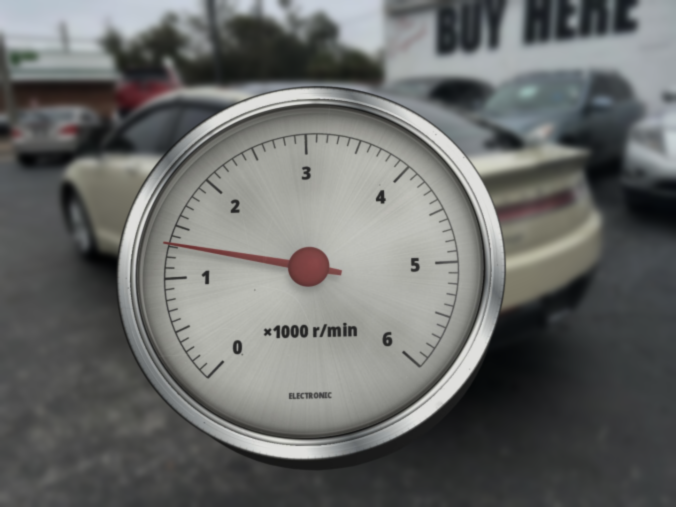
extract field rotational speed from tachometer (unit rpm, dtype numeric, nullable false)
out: 1300 rpm
